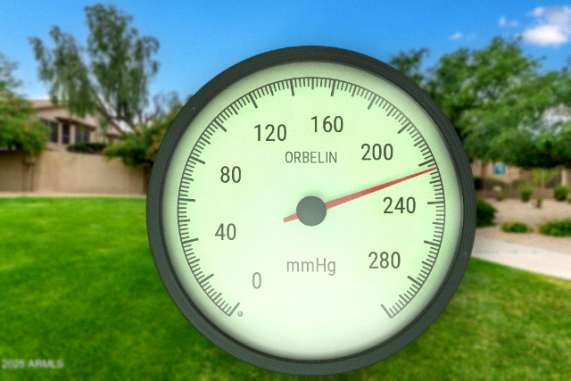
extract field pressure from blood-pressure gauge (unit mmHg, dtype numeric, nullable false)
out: 224 mmHg
